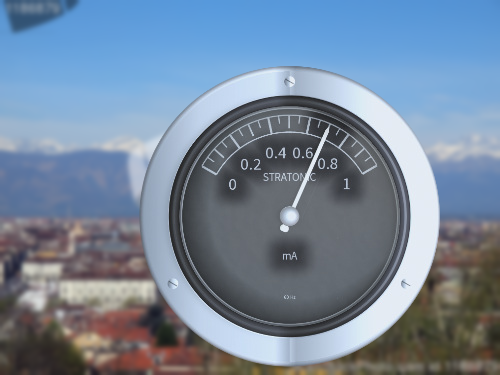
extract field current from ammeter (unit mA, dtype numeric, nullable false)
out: 0.7 mA
